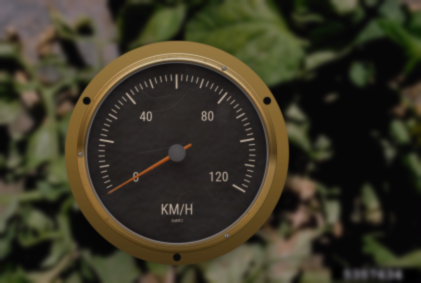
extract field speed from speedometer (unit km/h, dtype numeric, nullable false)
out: 0 km/h
